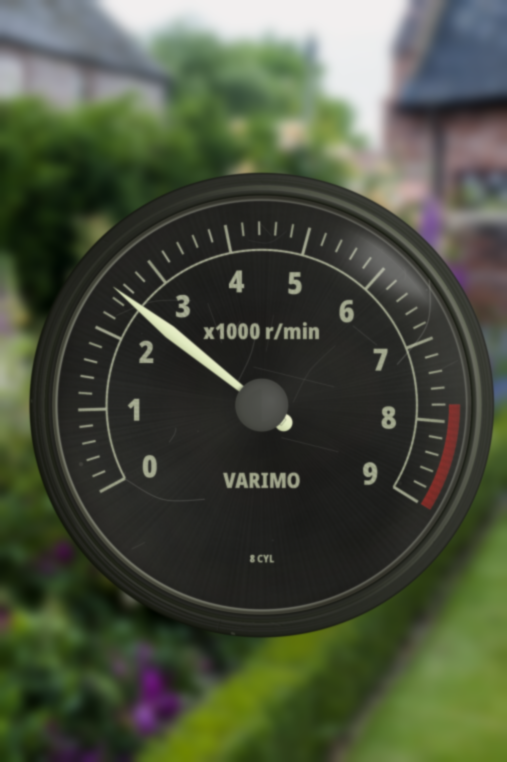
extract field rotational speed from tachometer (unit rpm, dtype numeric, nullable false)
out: 2500 rpm
